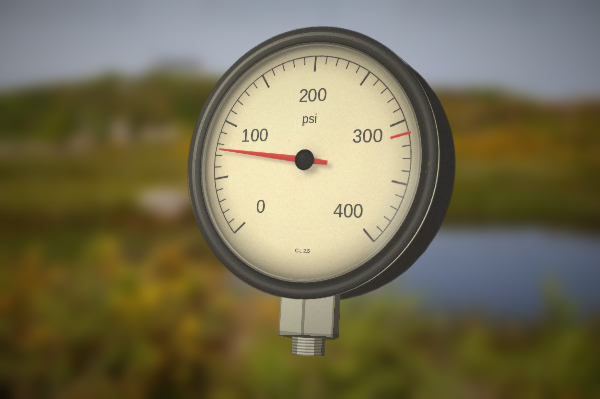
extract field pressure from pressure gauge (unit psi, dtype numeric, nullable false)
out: 75 psi
